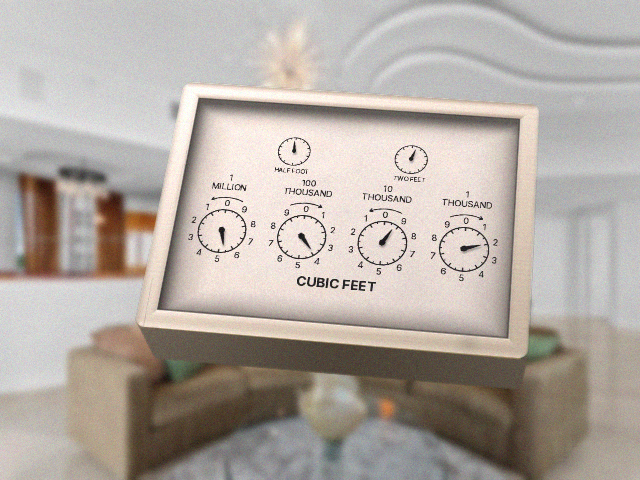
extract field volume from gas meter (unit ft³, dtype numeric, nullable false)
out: 539200 ft³
